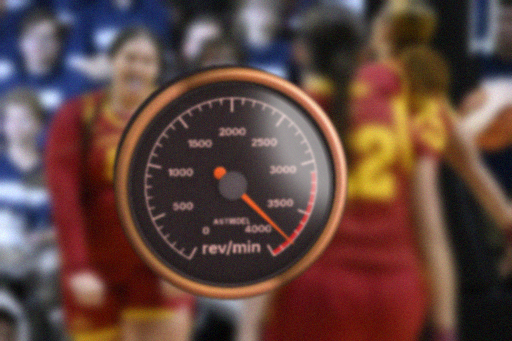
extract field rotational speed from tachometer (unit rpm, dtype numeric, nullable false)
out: 3800 rpm
